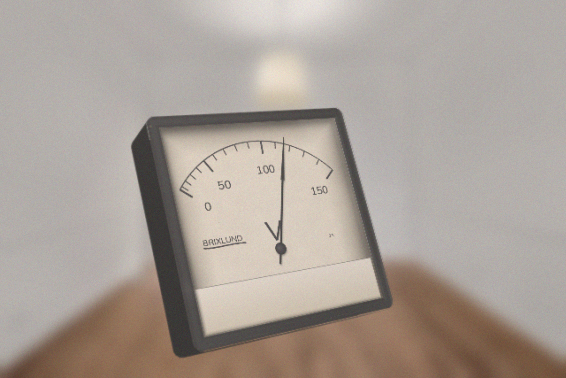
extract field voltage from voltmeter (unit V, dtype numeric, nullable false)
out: 115 V
